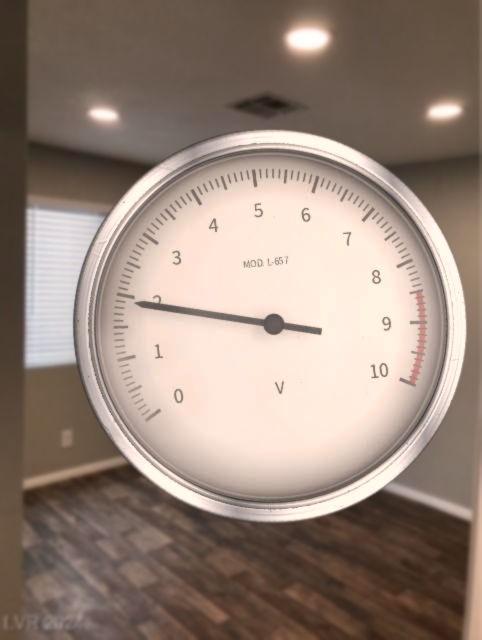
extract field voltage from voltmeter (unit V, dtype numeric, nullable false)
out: 1.9 V
